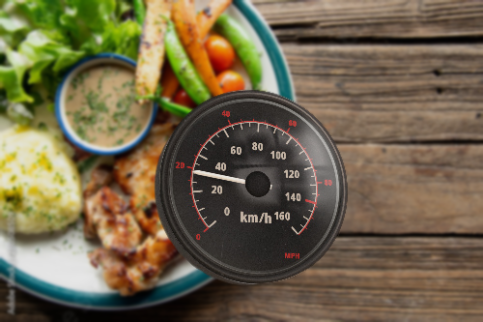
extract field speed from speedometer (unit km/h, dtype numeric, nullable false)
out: 30 km/h
